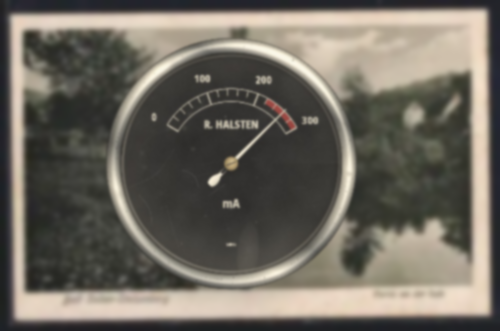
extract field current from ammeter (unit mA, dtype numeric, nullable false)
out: 260 mA
